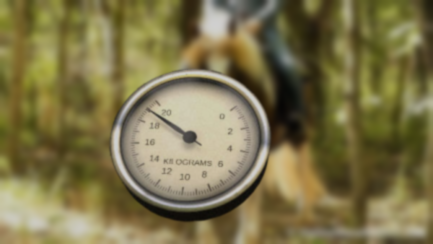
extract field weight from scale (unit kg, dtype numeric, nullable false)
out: 19 kg
